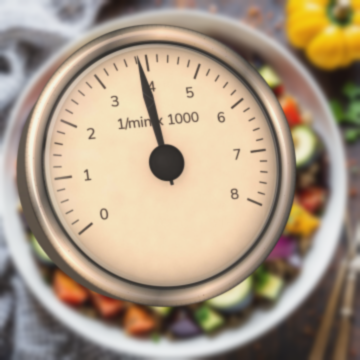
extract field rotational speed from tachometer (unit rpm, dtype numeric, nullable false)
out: 3800 rpm
